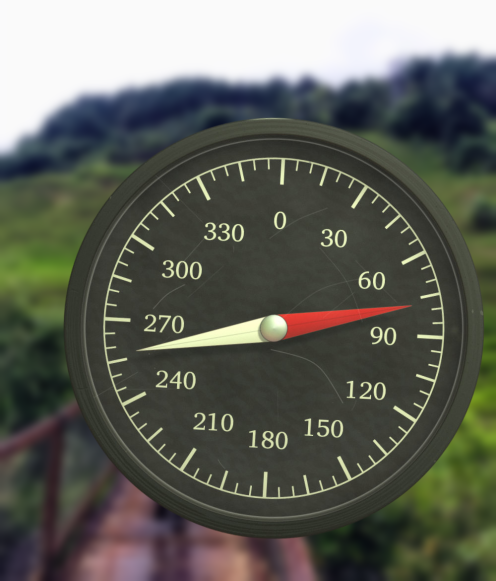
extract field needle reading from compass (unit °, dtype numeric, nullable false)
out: 77.5 °
